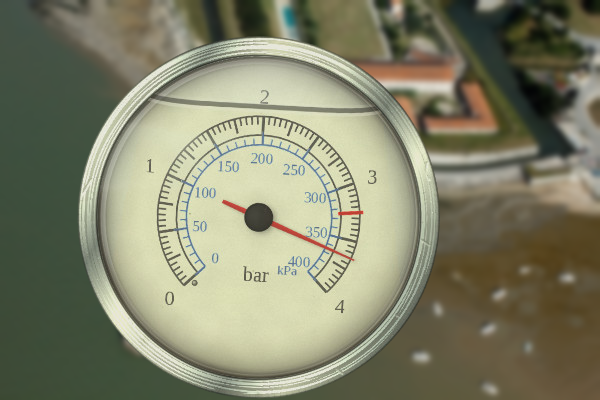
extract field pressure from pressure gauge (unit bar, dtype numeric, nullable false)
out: 3.65 bar
